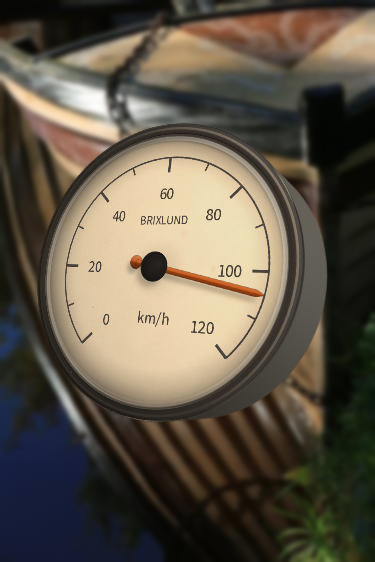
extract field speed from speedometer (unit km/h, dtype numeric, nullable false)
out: 105 km/h
